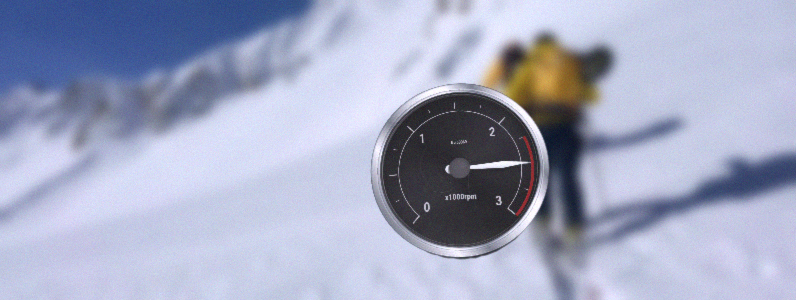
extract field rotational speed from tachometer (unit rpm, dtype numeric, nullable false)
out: 2500 rpm
